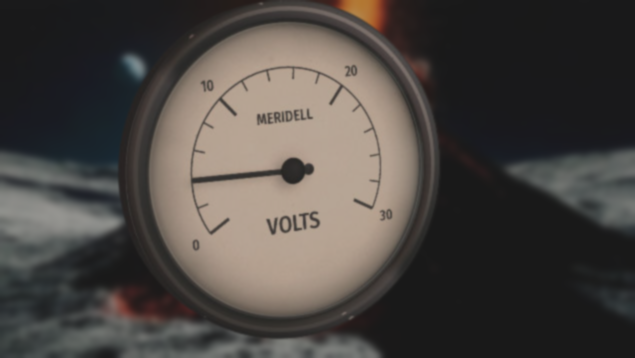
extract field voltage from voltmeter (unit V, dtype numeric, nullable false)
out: 4 V
